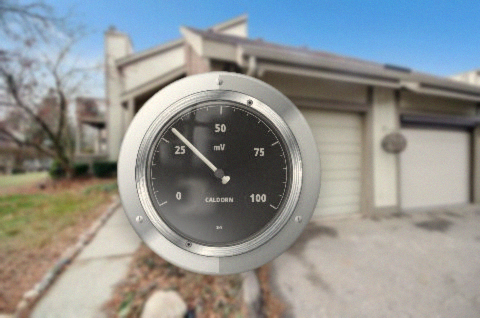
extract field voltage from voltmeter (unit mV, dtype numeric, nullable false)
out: 30 mV
